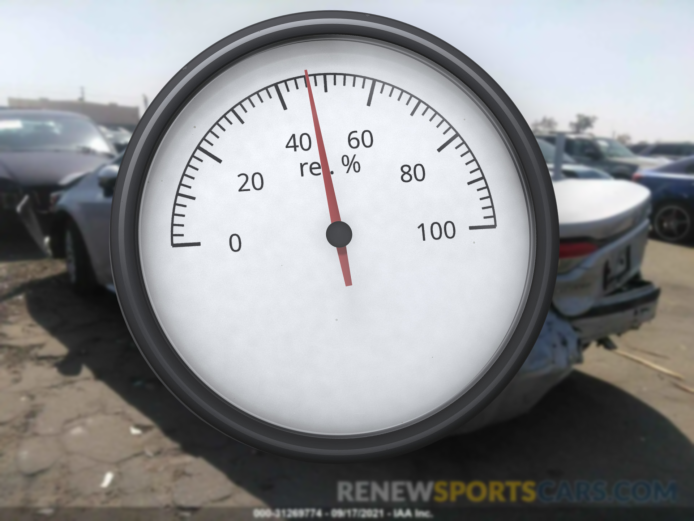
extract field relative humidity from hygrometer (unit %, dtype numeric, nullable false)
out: 46 %
